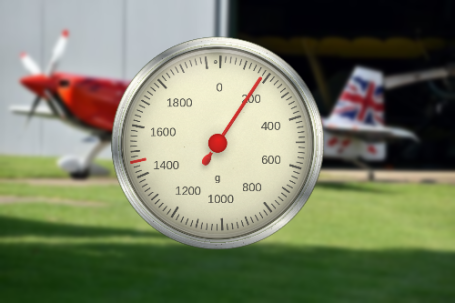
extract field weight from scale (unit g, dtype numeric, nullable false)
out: 180 g
